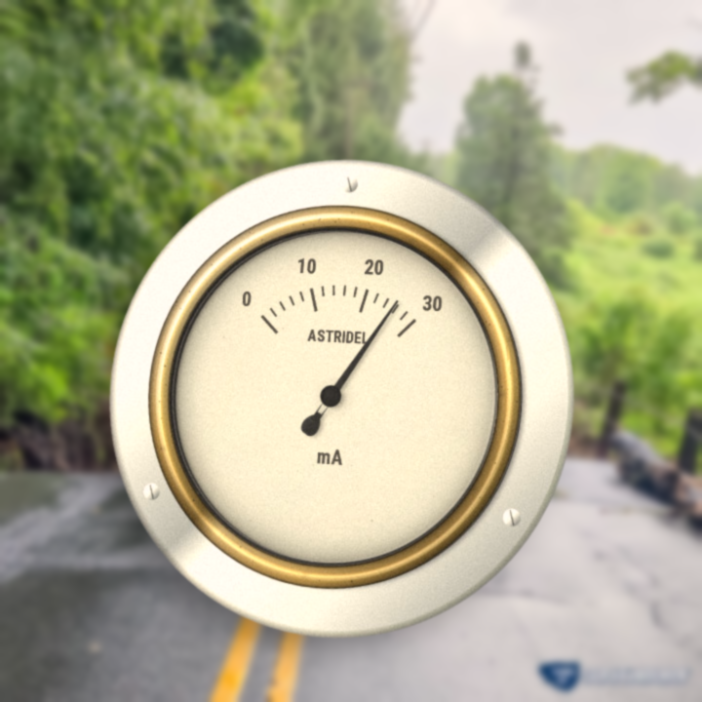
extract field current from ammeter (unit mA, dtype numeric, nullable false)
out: 26 mA
